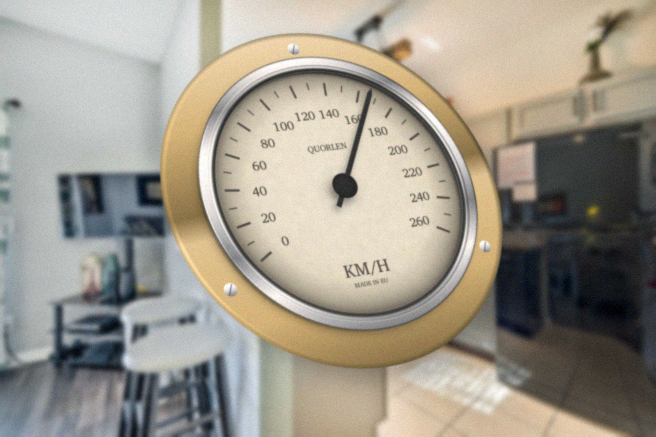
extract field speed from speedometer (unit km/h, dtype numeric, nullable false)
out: 165 km/h
